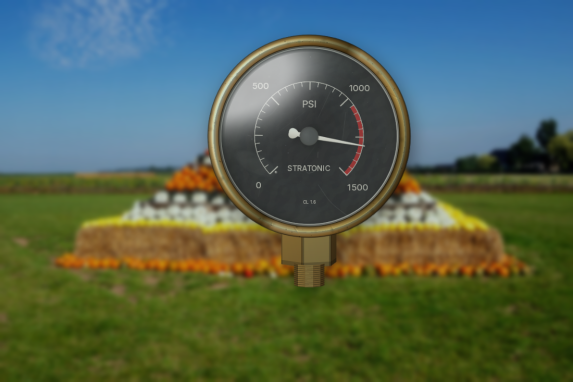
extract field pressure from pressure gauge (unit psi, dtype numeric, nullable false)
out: 1300 psi
